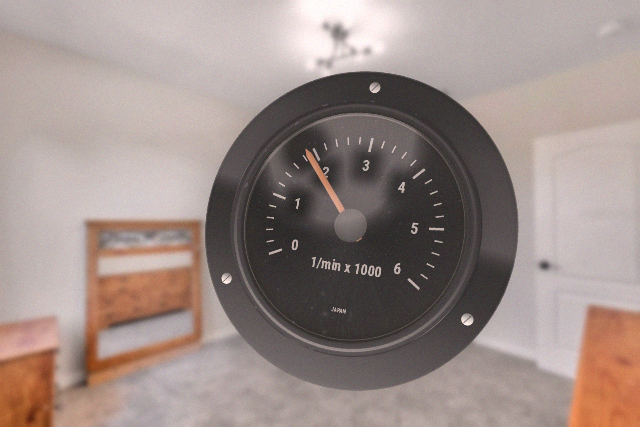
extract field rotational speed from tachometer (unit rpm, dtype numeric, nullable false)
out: 1900 rpm
